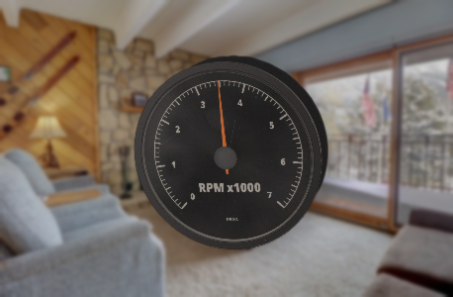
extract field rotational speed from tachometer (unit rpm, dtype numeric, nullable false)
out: 3500 rpm
